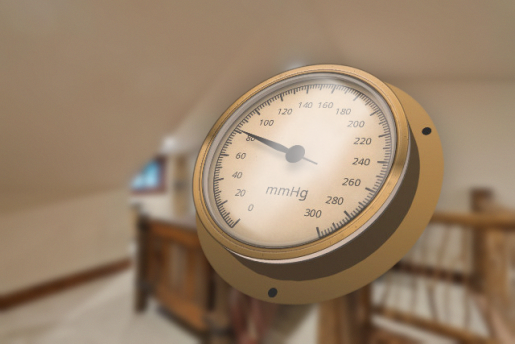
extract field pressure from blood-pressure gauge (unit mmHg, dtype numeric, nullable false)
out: 80 mmHg
